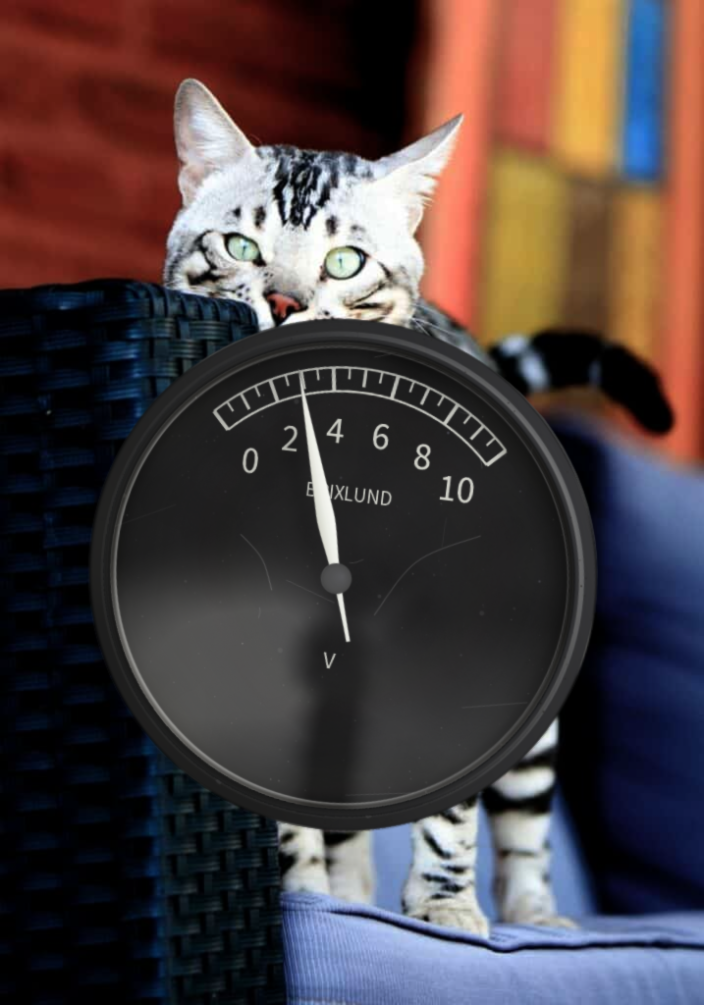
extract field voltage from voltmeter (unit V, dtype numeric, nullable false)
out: 3 V
